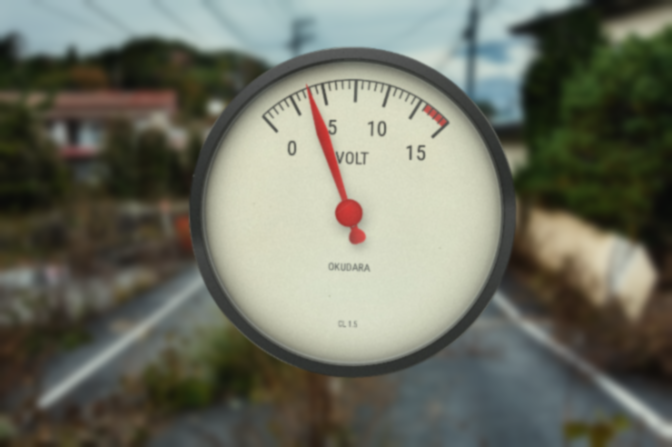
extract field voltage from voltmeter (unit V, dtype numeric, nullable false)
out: 4 V
